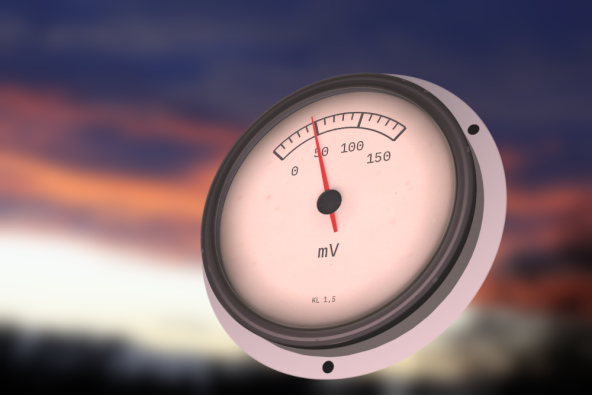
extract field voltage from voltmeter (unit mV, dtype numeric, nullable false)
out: 50 mV
